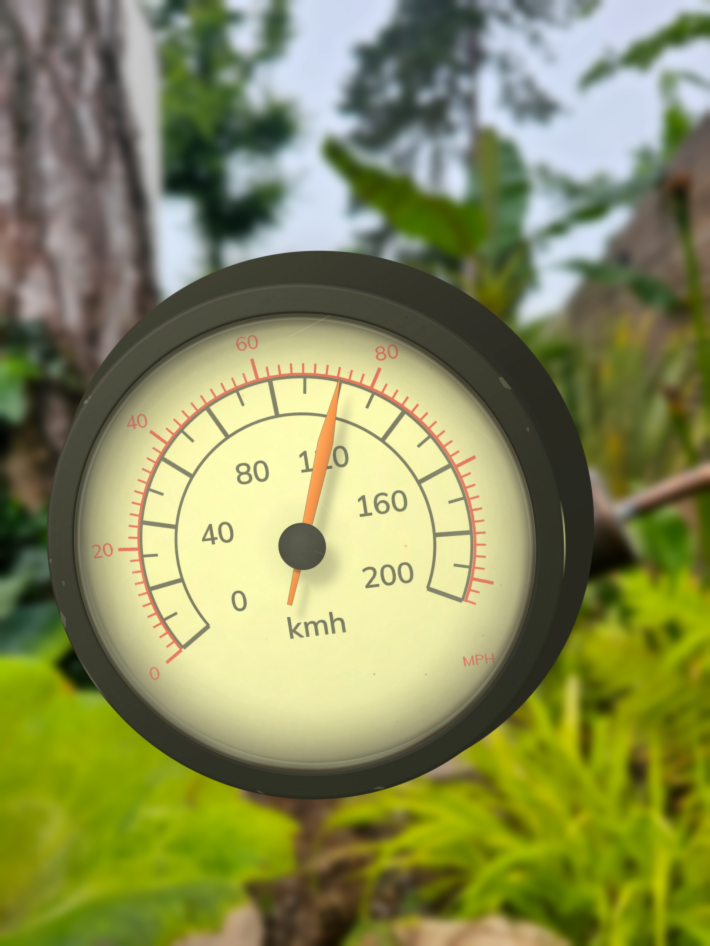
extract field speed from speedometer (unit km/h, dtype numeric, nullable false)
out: 120 km/h
